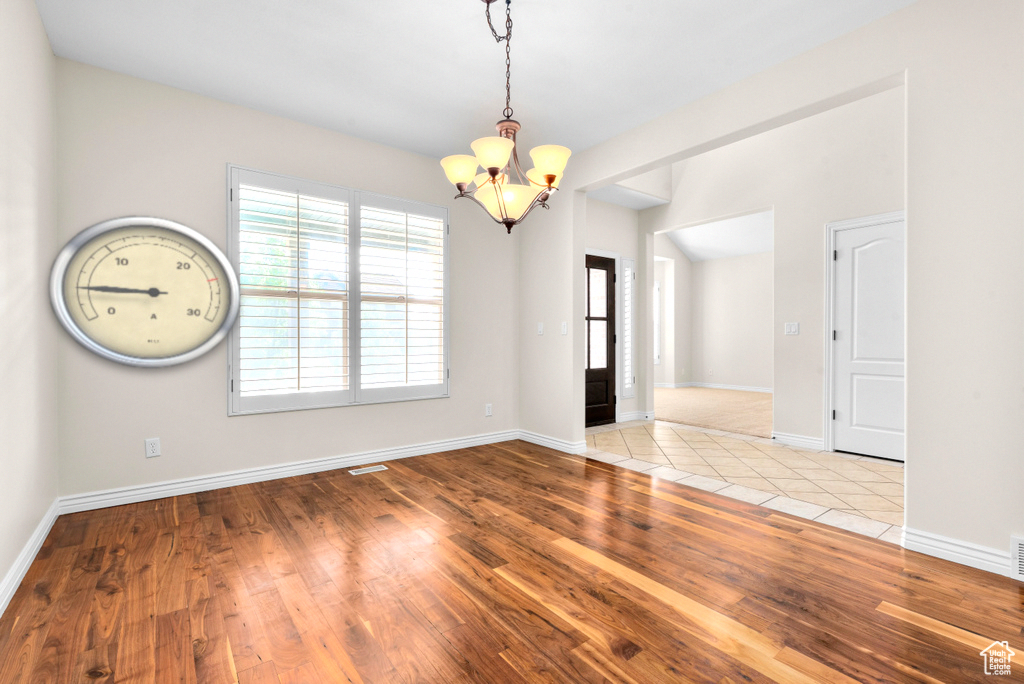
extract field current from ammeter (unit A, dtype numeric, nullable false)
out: 4 A
